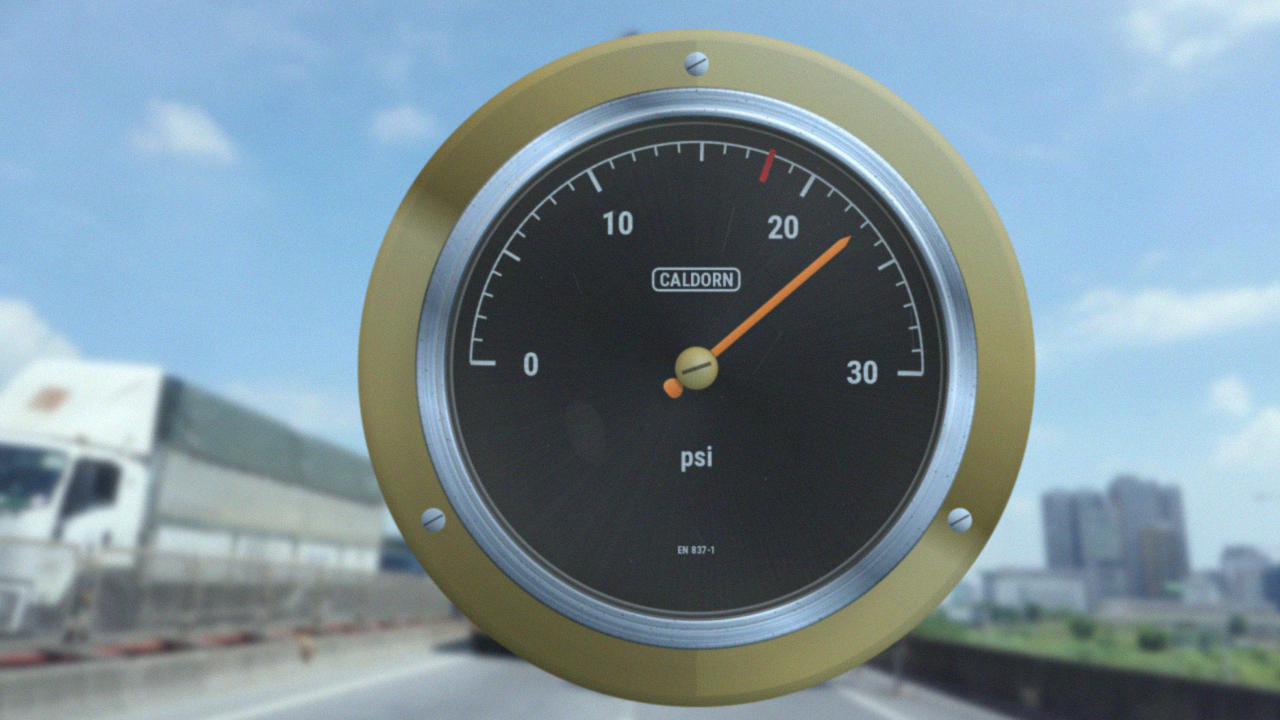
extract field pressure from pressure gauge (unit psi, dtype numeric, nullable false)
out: 23 psi
